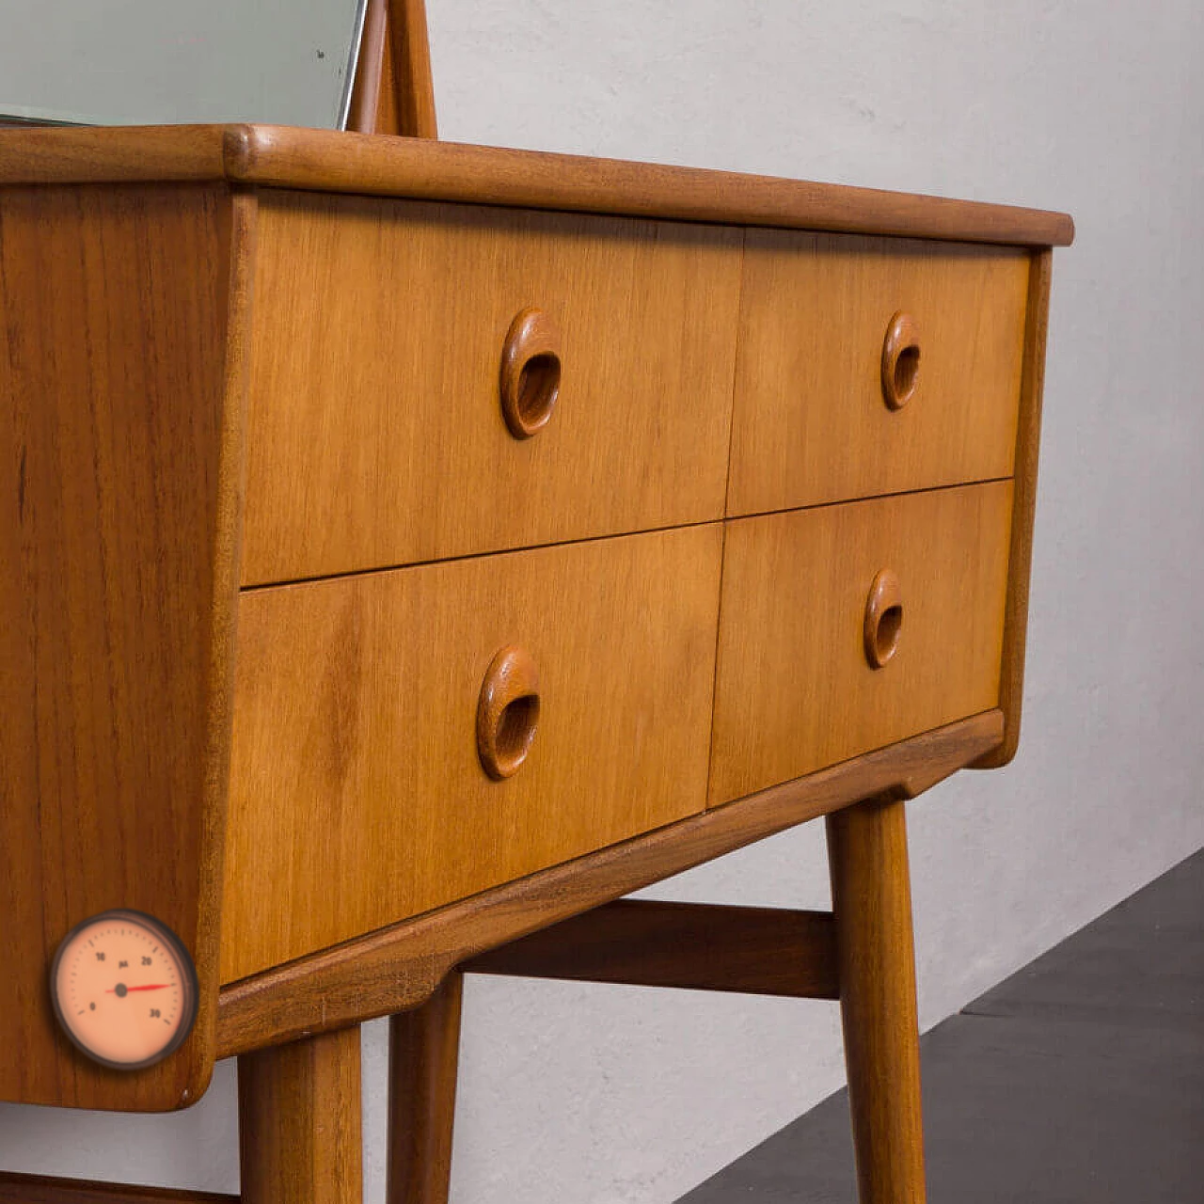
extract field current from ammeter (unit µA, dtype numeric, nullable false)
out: 25 µA
